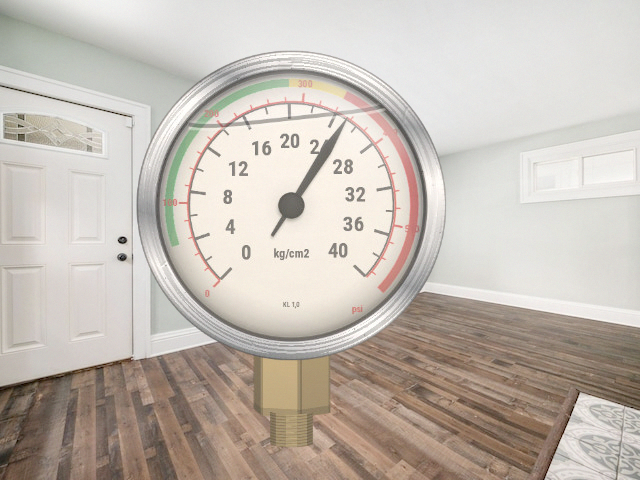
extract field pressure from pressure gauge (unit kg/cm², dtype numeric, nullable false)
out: 25 kg/cm²
